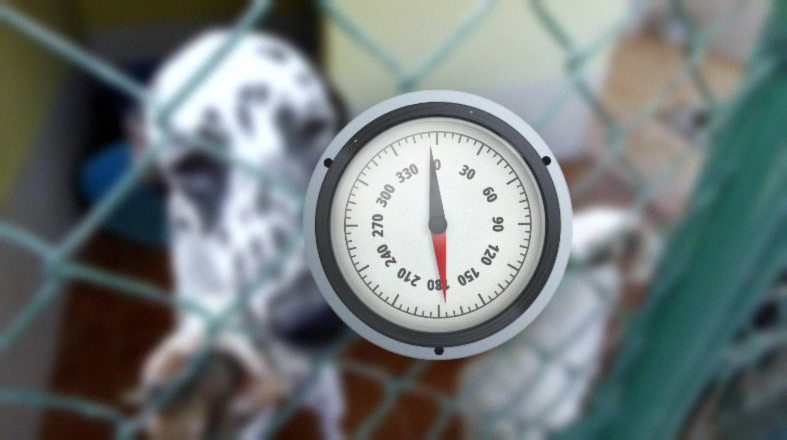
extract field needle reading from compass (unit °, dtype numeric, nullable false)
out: 175 °
